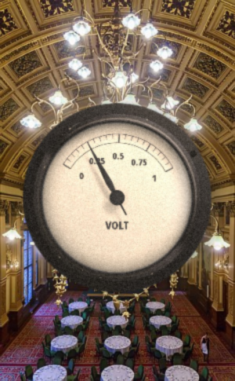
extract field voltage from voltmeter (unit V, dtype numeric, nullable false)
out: 0.25 V
